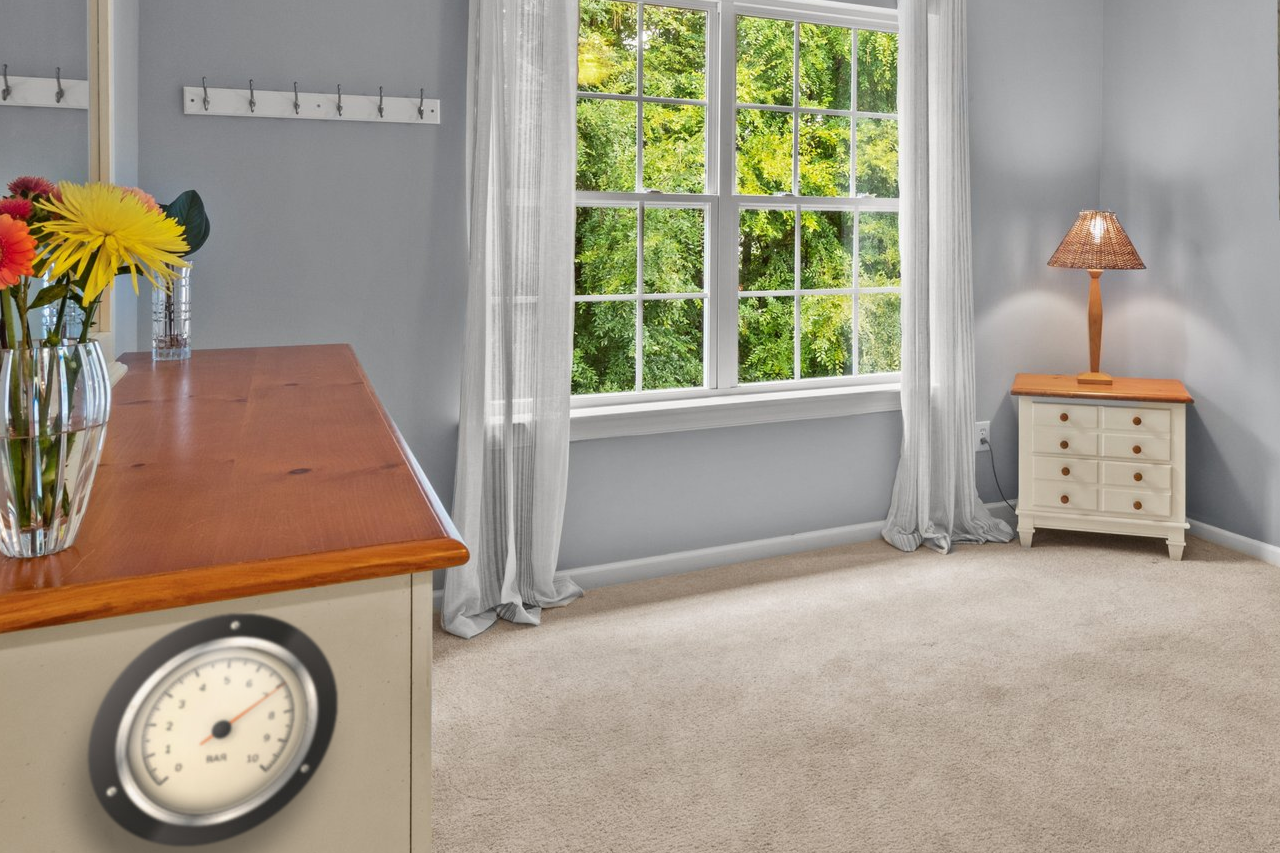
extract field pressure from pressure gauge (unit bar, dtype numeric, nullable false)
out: 7 bar
